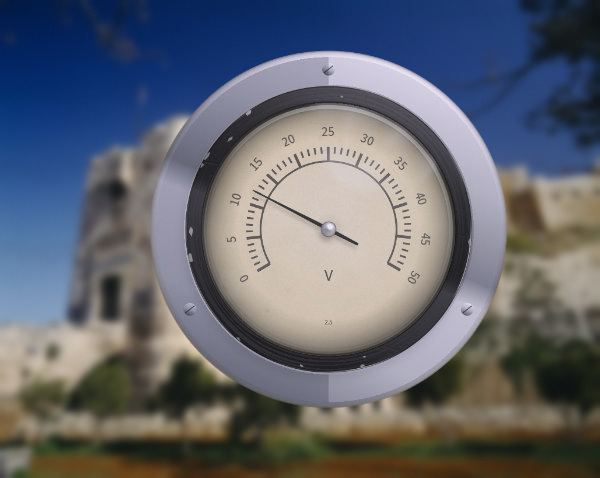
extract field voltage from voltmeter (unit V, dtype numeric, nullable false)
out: 12 V
